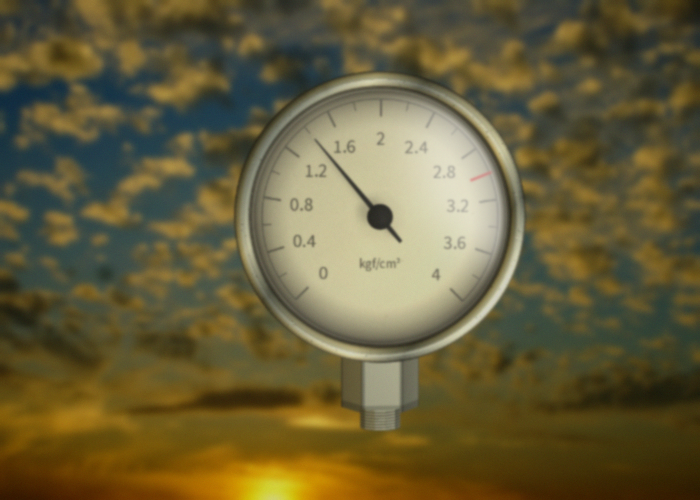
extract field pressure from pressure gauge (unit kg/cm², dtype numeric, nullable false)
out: 1.4 kg/cm²
